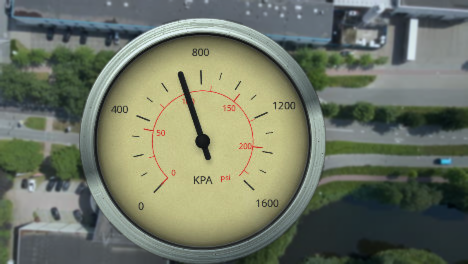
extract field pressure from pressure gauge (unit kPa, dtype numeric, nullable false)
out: 700 kPa
